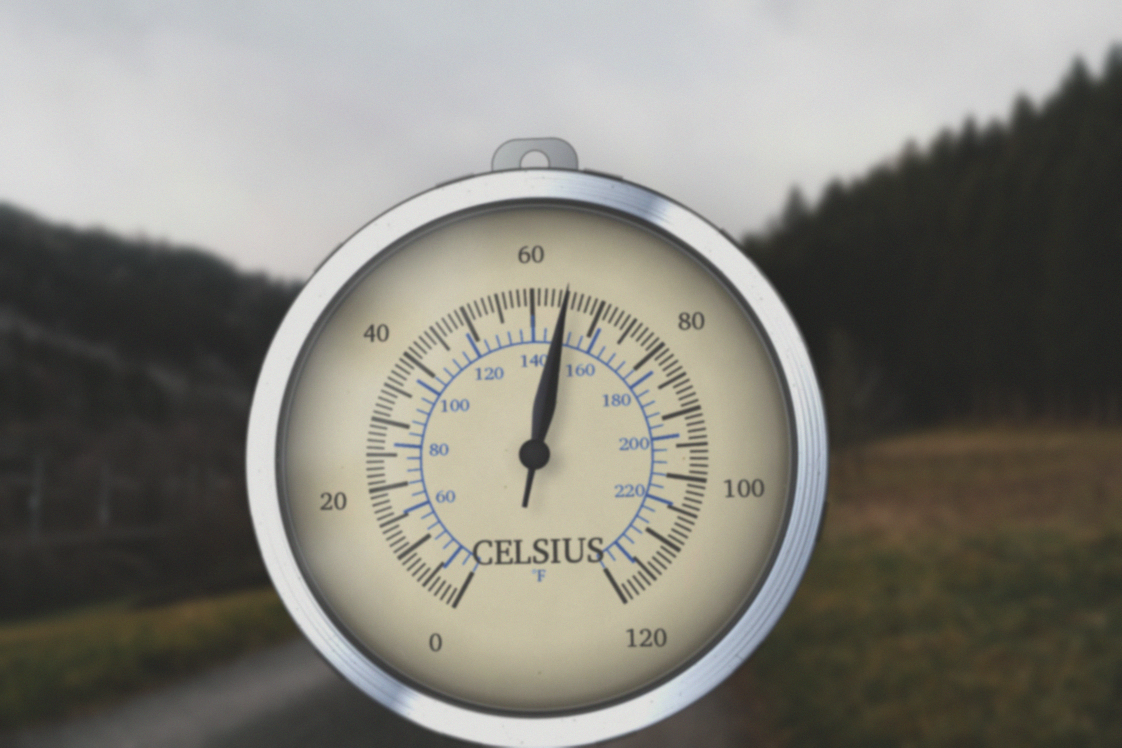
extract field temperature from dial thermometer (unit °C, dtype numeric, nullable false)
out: 65 °C
